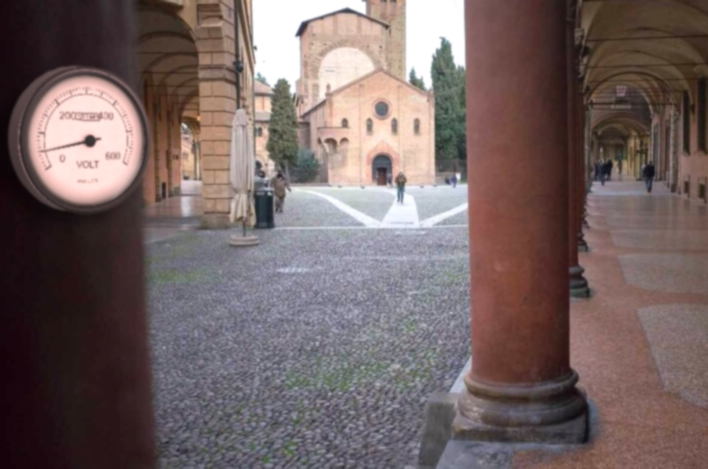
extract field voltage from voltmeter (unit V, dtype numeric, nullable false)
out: 50 V
